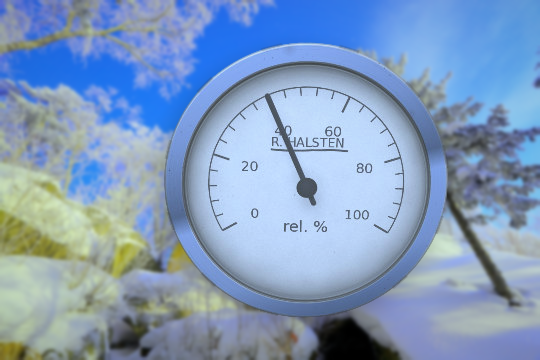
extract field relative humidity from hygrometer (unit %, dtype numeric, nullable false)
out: 40 %
